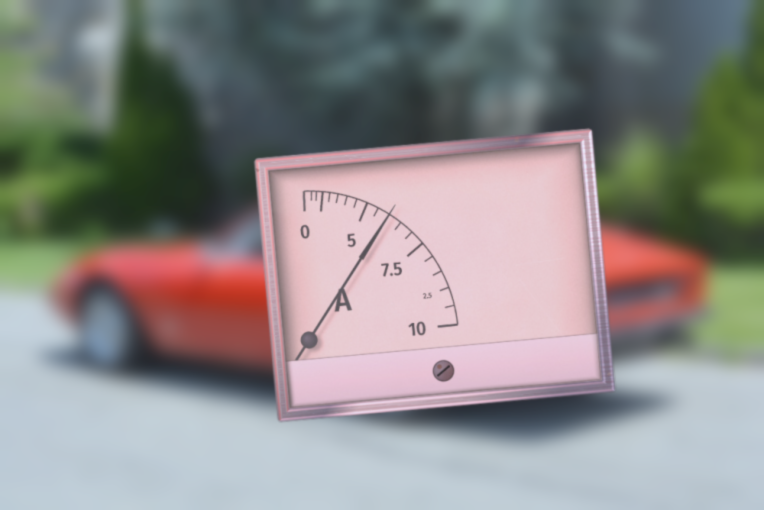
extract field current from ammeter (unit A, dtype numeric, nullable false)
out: 6 A
